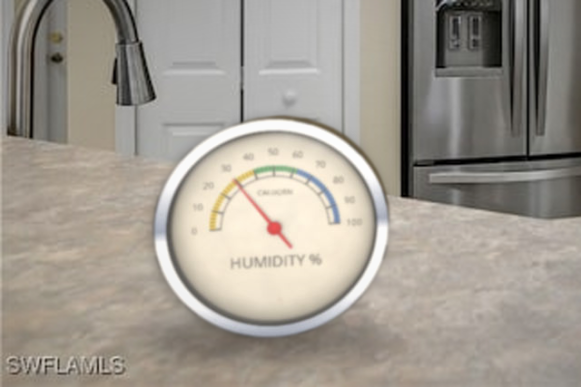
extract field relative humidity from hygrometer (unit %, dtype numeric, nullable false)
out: 30 %
